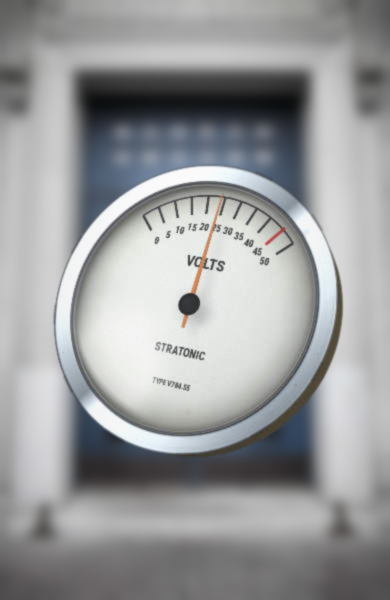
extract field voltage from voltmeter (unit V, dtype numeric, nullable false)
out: 25 V
